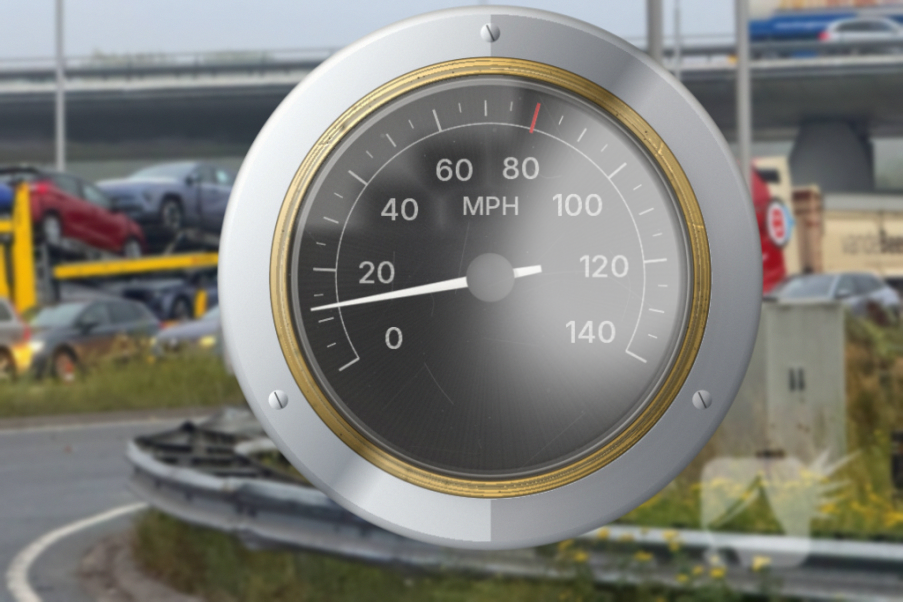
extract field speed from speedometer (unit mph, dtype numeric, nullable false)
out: 12.5 mph
